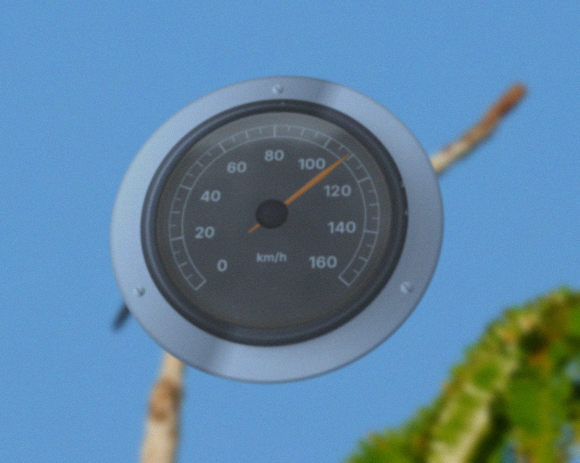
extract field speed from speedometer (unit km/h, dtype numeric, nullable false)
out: 110 km/h
